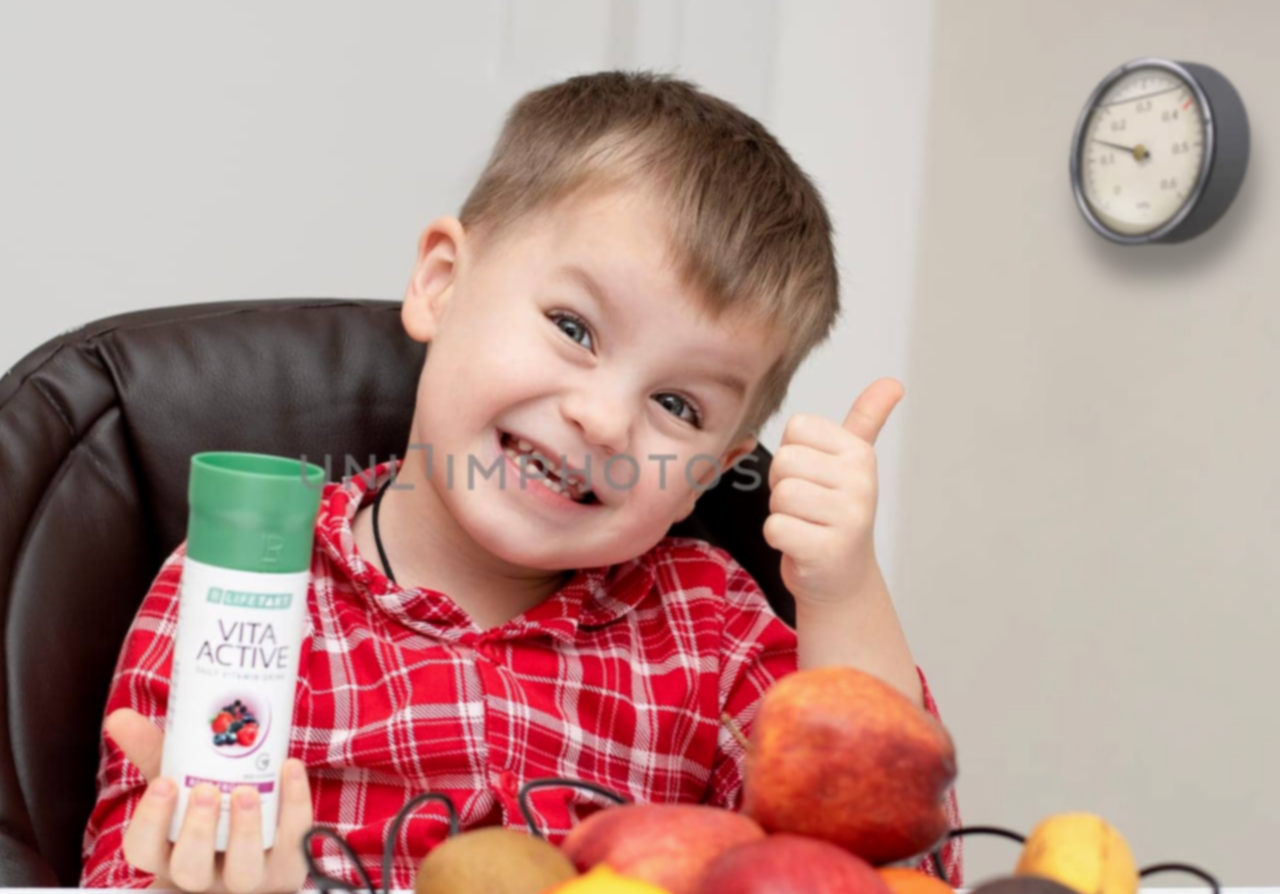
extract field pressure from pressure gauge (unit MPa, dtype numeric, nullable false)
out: 0.14 MPa
